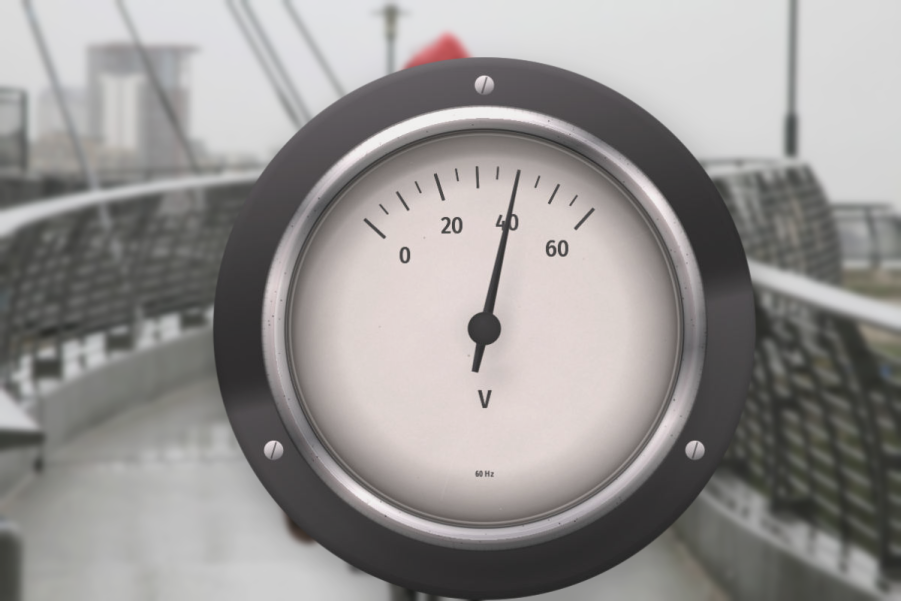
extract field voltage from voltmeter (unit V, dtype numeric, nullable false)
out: 40 V
